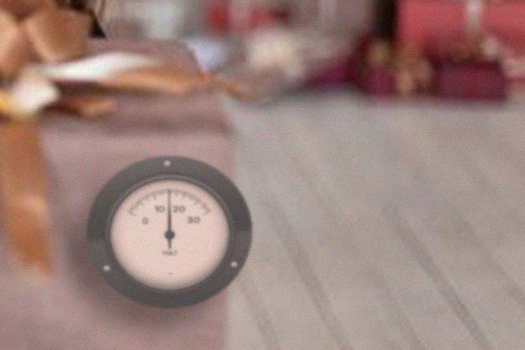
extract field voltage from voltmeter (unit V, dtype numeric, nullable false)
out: 15 V
